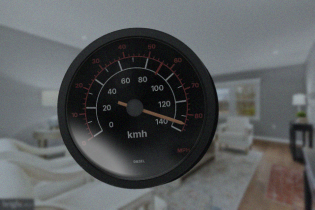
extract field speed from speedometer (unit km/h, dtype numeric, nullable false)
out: 135 km/h
